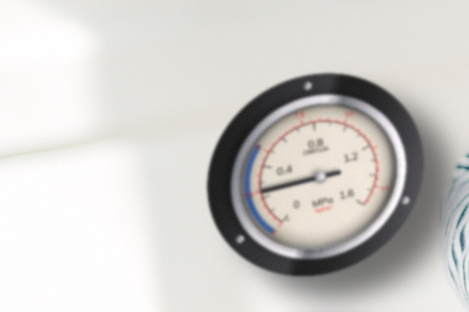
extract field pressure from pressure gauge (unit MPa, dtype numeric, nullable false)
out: 0.25 MPa
